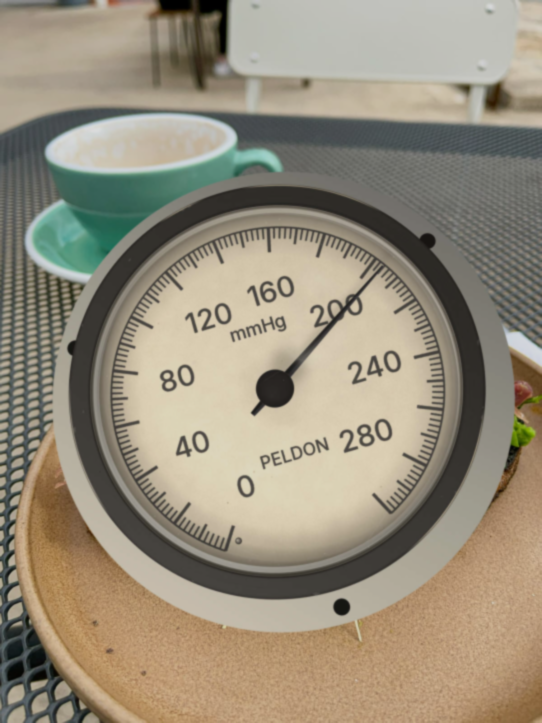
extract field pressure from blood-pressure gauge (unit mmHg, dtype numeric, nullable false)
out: 204 mmHg
